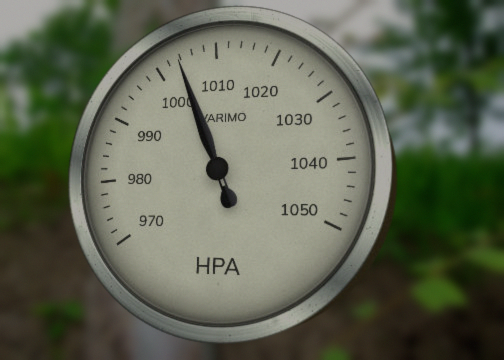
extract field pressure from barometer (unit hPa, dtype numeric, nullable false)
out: 1004 hPa
